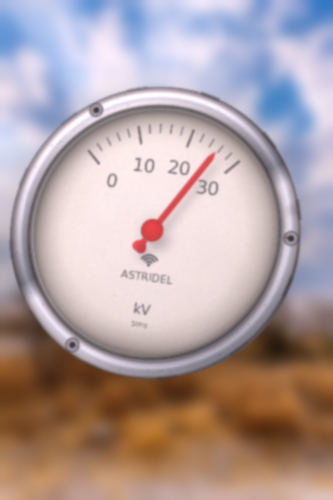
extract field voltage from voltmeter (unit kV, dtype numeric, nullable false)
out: 26 kV
